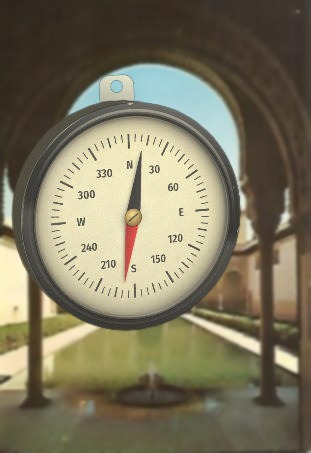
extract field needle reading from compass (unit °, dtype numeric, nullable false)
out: 190 °
